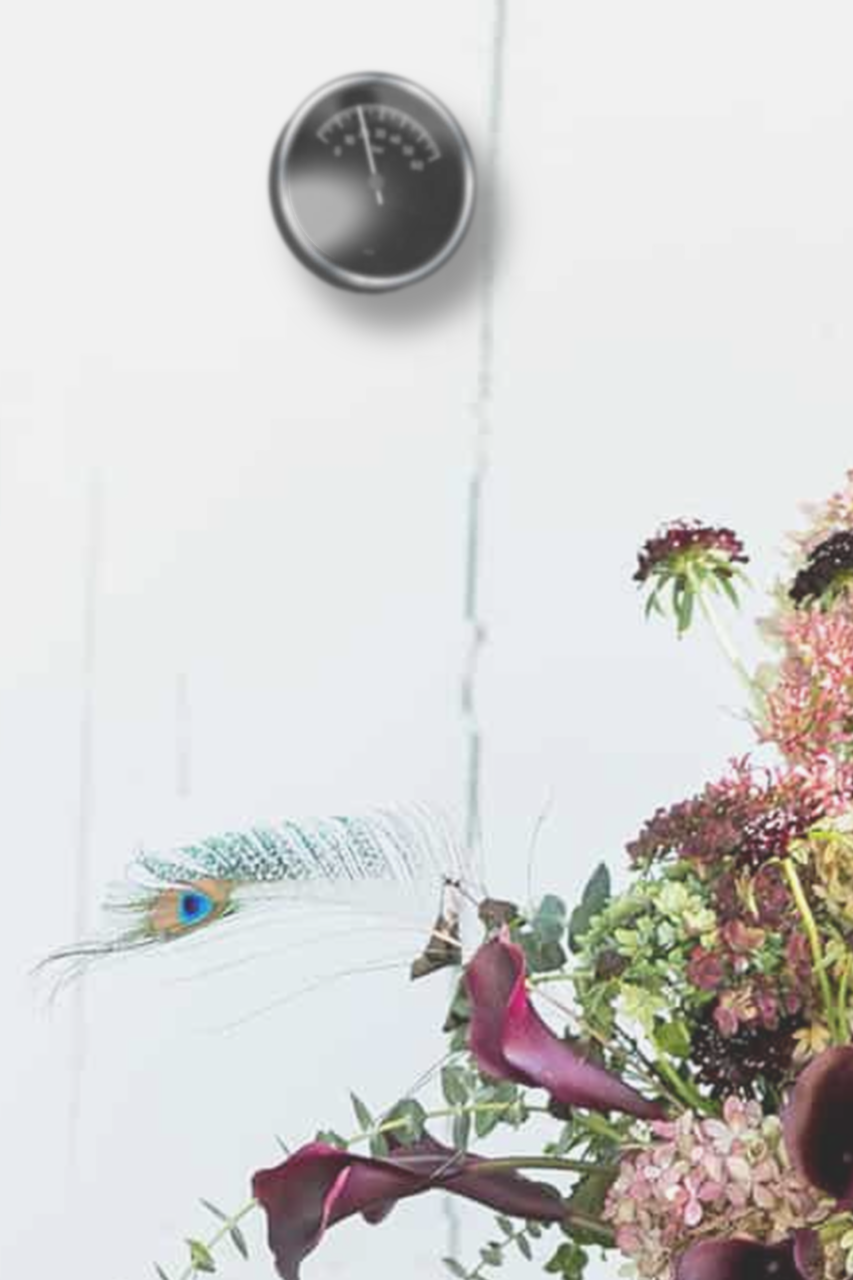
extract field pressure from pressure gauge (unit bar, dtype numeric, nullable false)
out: 20 bar
